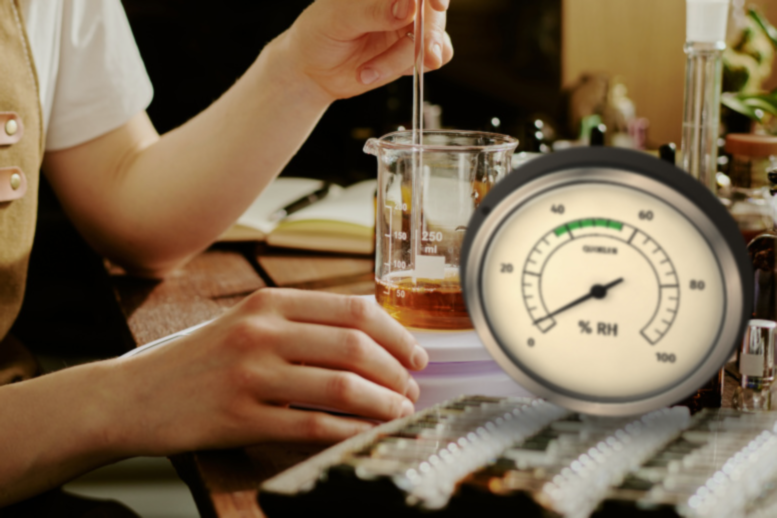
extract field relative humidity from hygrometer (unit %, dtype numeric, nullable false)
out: 4 %
